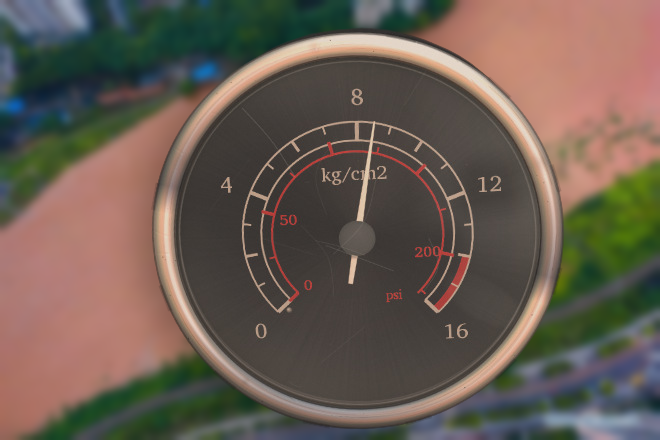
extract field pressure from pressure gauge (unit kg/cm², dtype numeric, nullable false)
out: 8.5 kg/cm²
